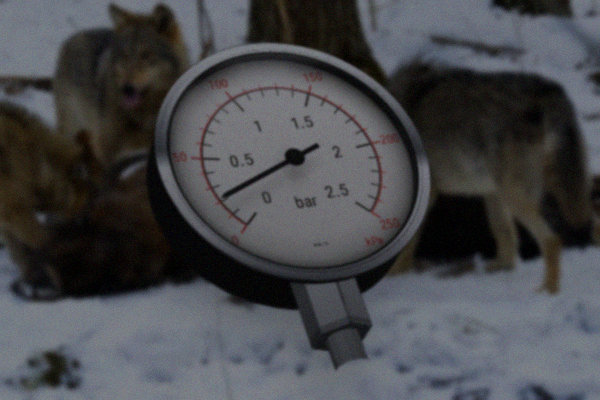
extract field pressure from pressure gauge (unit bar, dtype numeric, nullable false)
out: 0.2 bar
